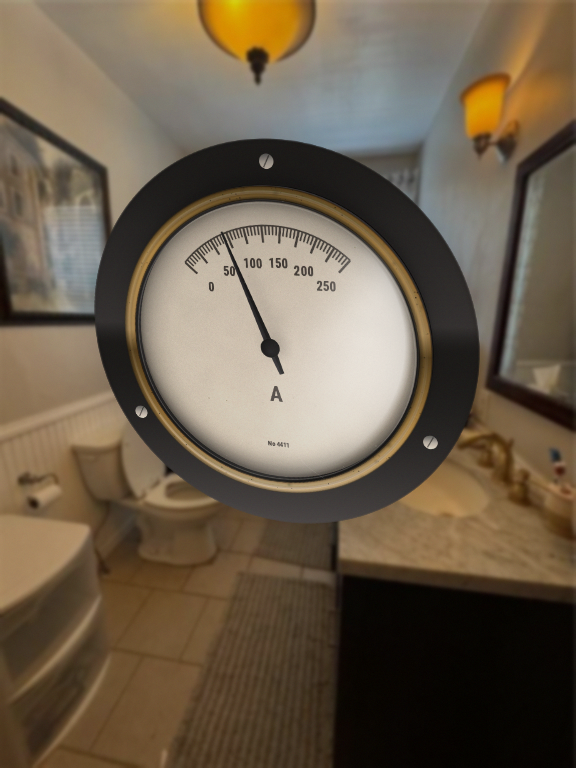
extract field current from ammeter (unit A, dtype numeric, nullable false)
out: 75 A
